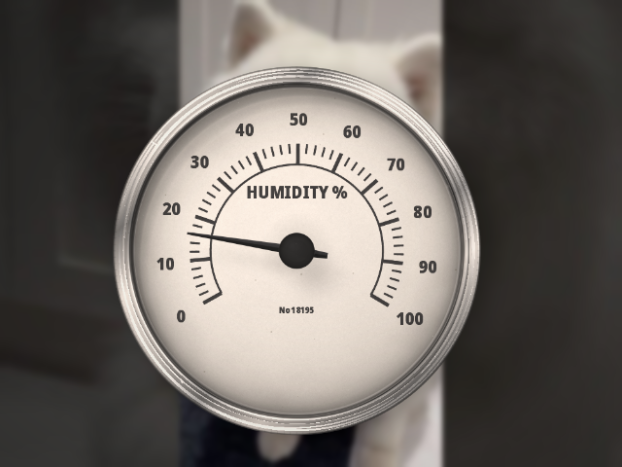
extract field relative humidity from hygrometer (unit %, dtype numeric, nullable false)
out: 16 %
